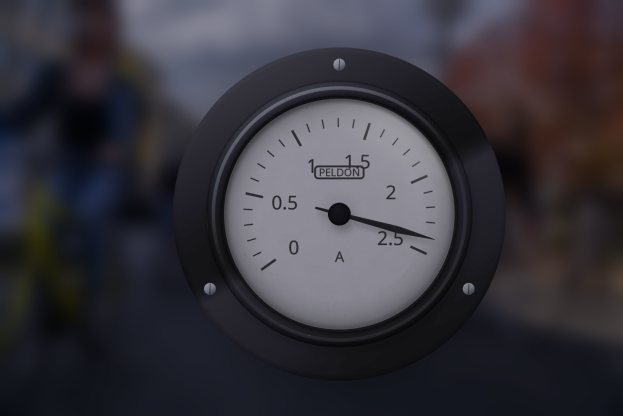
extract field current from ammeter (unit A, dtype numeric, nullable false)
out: 2.4 A
